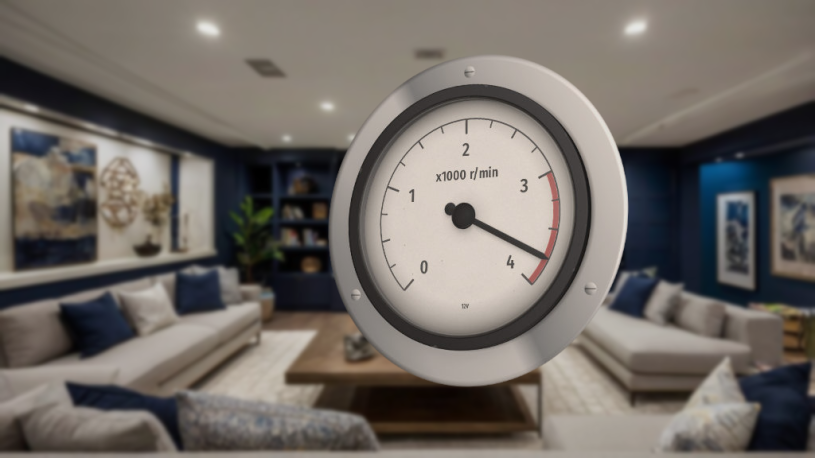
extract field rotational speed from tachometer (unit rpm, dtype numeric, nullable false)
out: 3750 rpm
